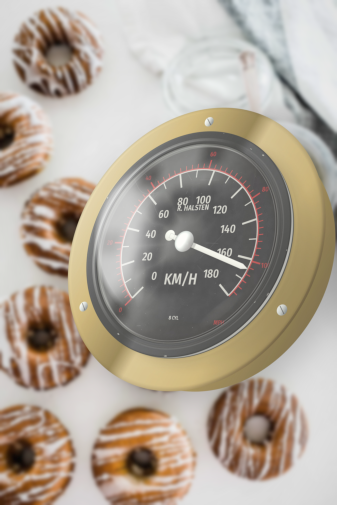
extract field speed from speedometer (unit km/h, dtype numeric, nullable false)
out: 165 km/h
